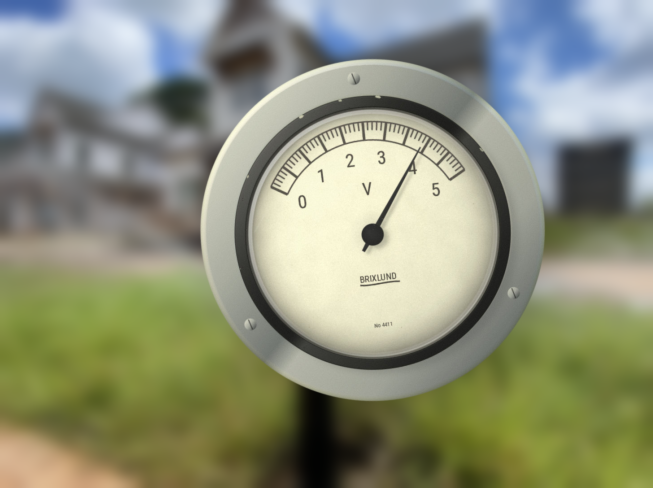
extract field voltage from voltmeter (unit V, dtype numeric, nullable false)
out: 3.9 V
